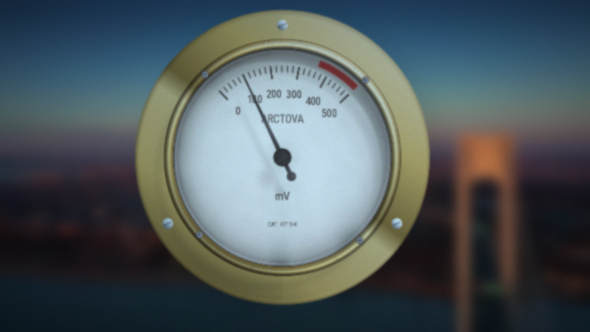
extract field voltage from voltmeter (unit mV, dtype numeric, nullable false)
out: 100 mV
